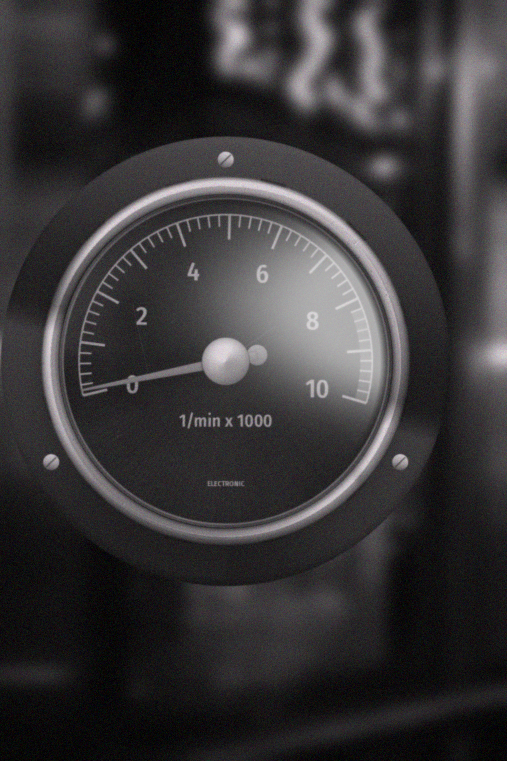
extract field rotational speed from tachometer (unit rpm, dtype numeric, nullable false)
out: 100 rpm
